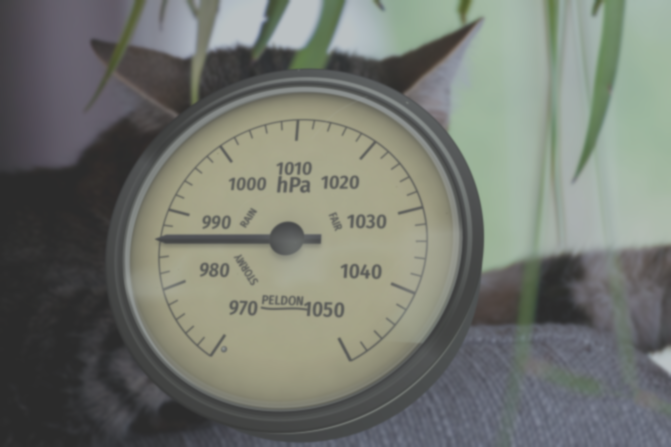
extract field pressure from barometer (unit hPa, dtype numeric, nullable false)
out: 986 hPa
